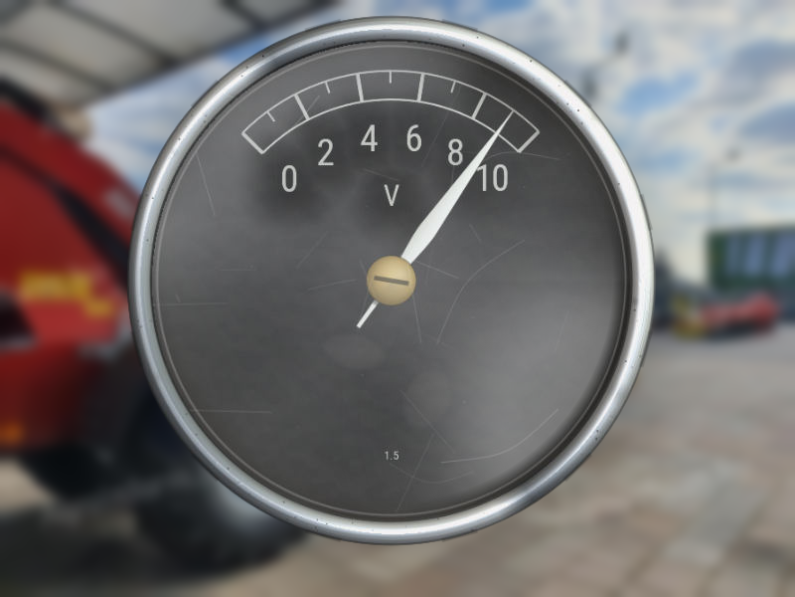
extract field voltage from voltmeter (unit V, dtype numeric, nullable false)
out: 9 V
